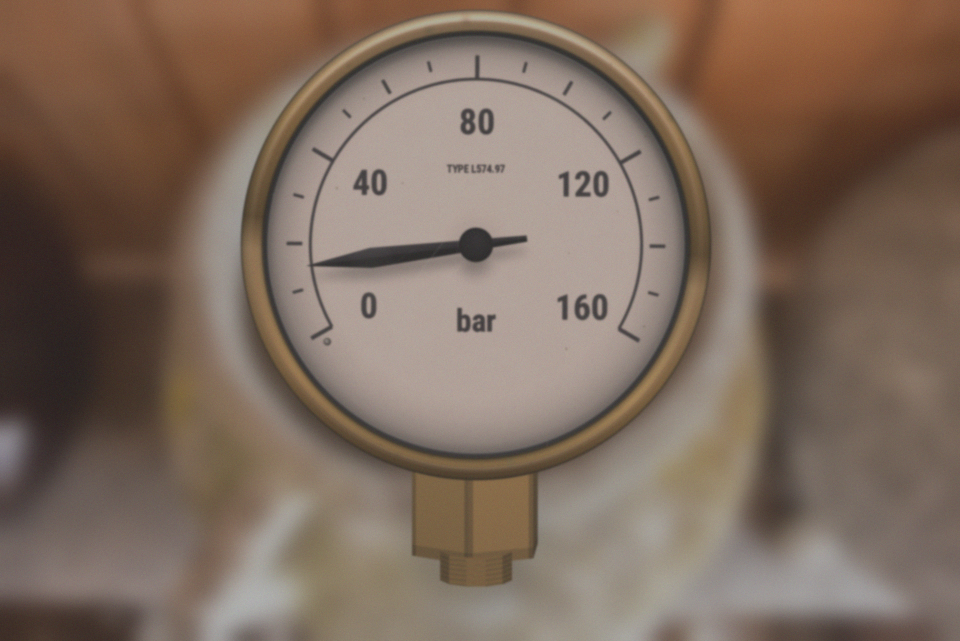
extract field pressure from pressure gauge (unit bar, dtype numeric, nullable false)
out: 15 bar
